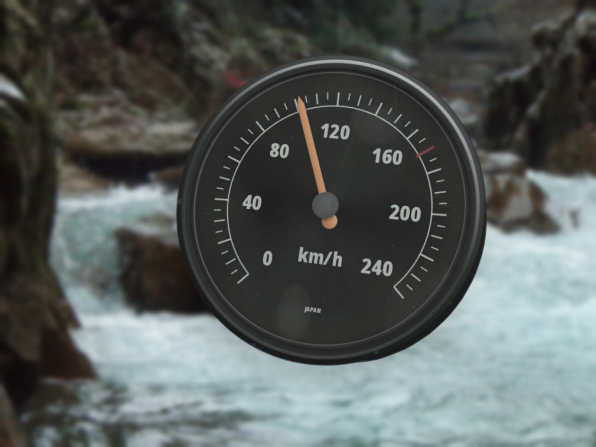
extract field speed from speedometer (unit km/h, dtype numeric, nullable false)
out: 102.5 km/h
